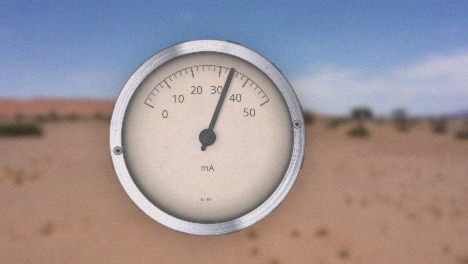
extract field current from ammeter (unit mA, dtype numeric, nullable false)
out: 34 mA
